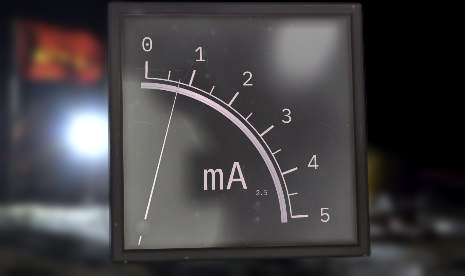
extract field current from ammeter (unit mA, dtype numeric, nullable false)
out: 0.75 mA
